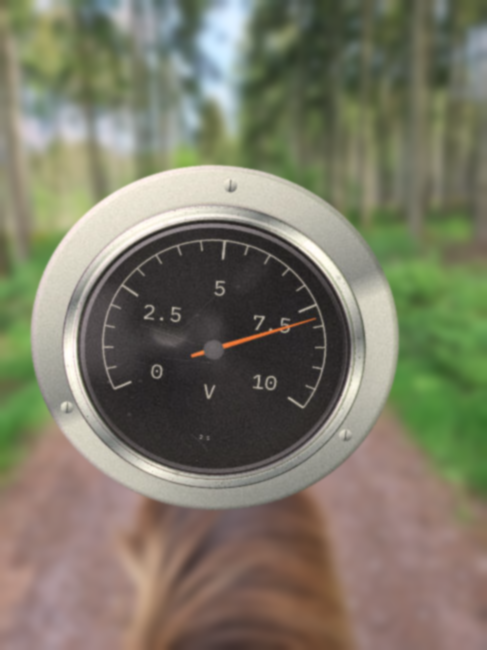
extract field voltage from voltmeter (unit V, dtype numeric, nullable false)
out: 7.75 V
